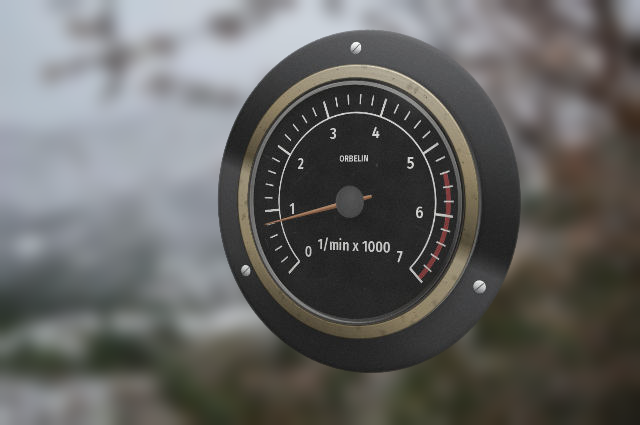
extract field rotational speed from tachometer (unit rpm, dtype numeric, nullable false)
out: 800 rpm
